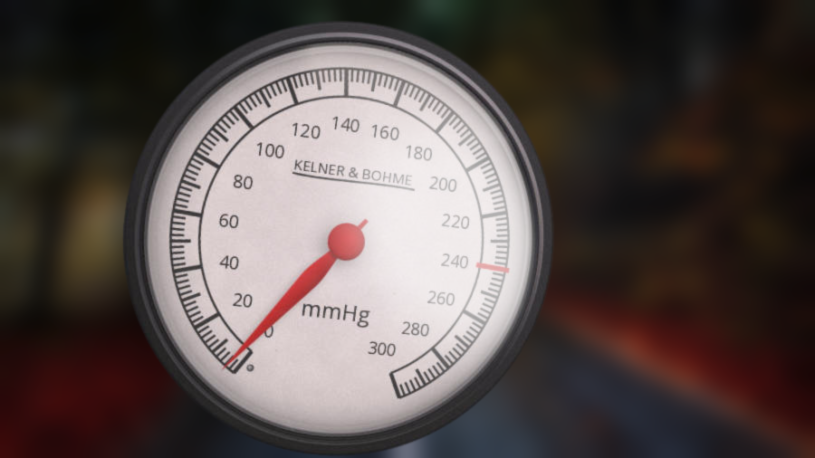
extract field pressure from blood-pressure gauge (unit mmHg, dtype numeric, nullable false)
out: 4 mmHg
